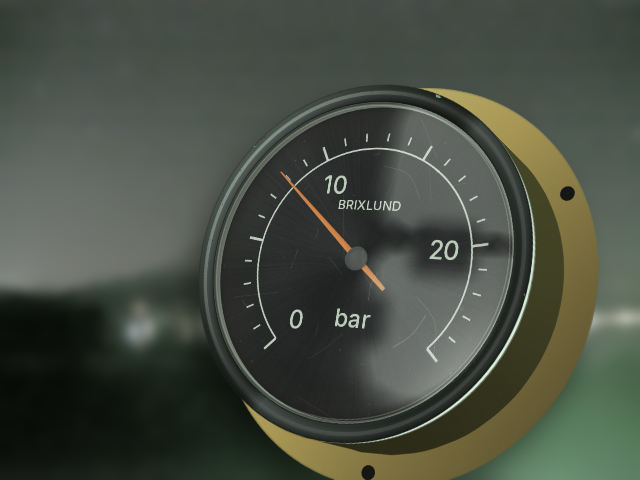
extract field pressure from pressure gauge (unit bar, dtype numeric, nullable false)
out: 8 bar
